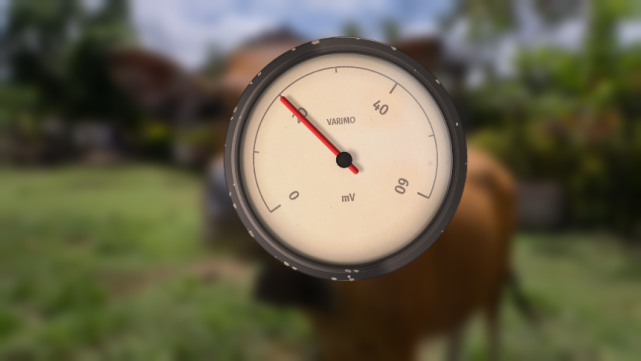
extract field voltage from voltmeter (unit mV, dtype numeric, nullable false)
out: 20 mV
